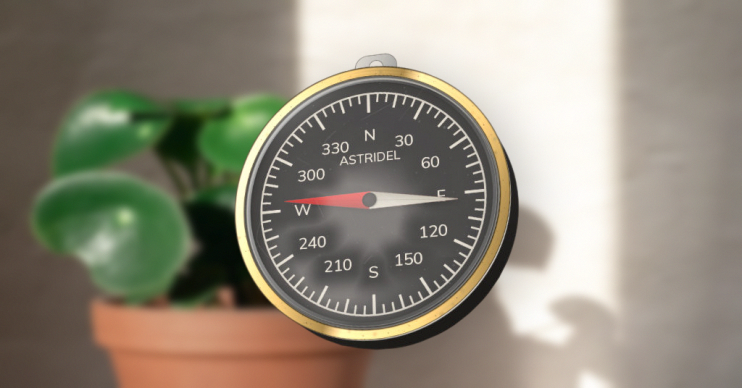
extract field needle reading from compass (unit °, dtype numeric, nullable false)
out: 275 °
